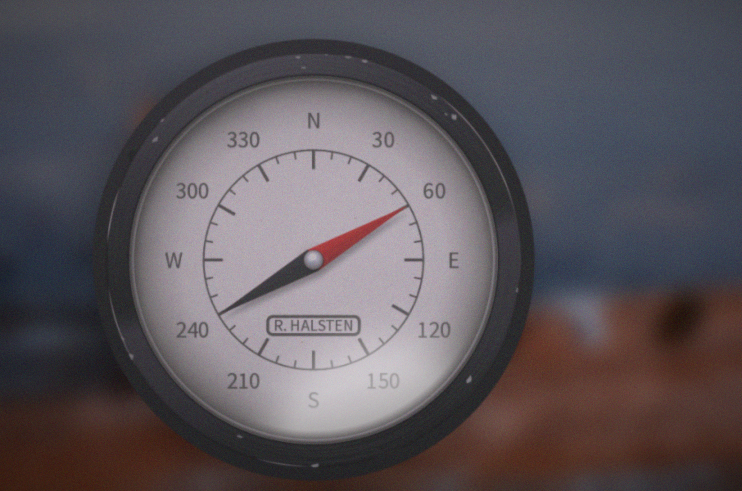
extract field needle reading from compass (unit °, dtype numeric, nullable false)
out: 60 °
